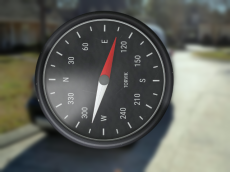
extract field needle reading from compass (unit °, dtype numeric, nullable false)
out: 105 °
